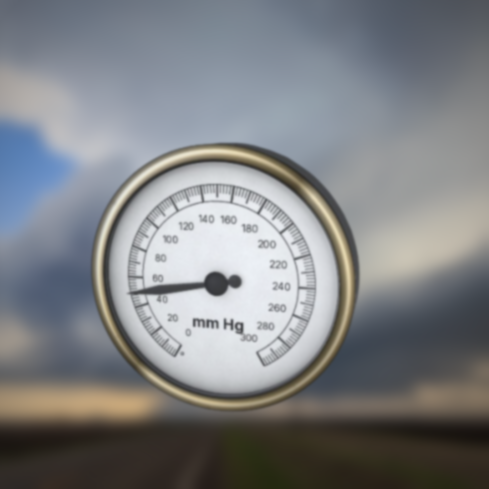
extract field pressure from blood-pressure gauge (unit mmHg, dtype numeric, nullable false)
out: 50 mmHg
